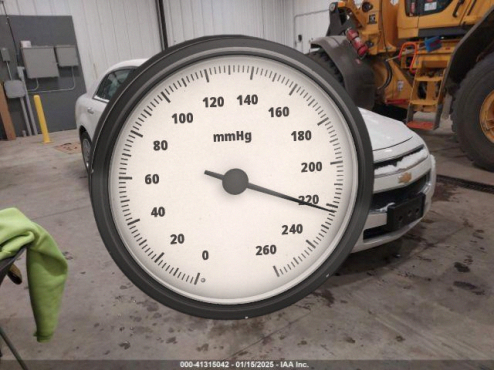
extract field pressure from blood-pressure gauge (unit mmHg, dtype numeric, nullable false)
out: 222 mmHg
